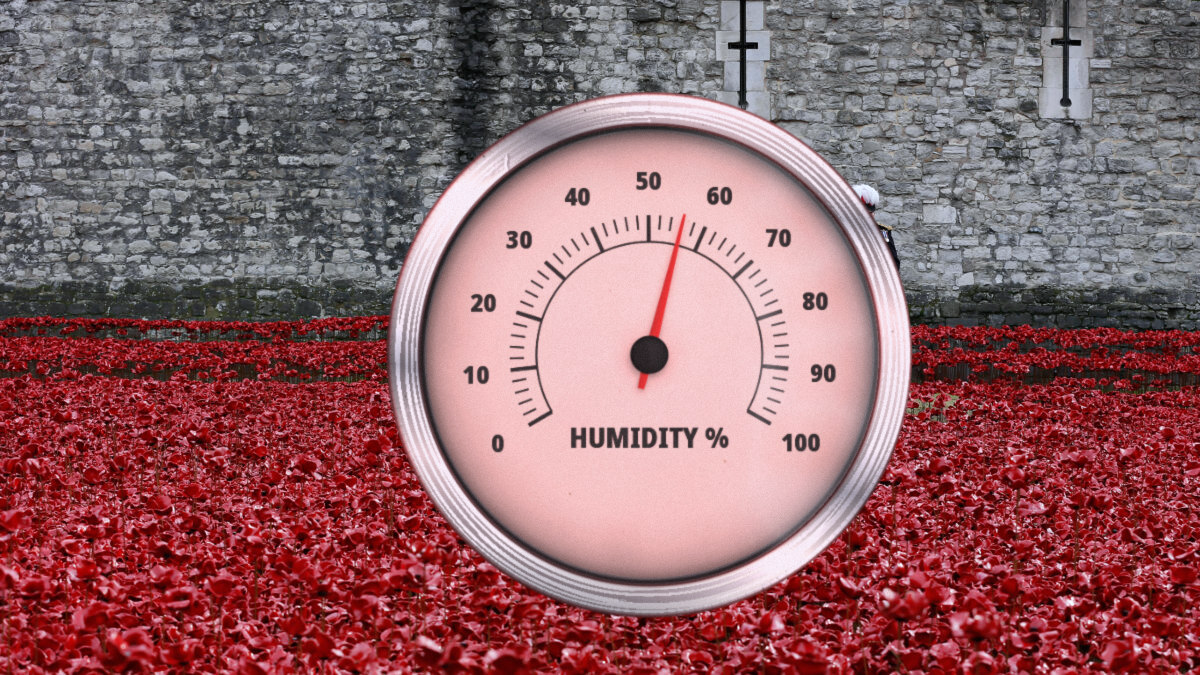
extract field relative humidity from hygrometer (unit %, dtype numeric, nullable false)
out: 56 %
